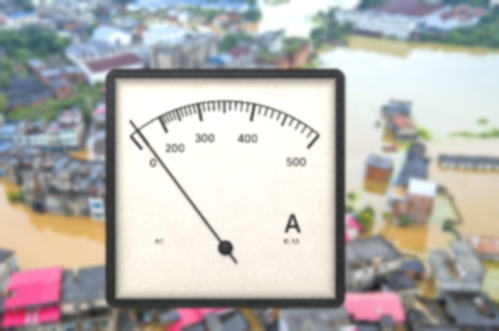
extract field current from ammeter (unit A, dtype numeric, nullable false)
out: 100 A
